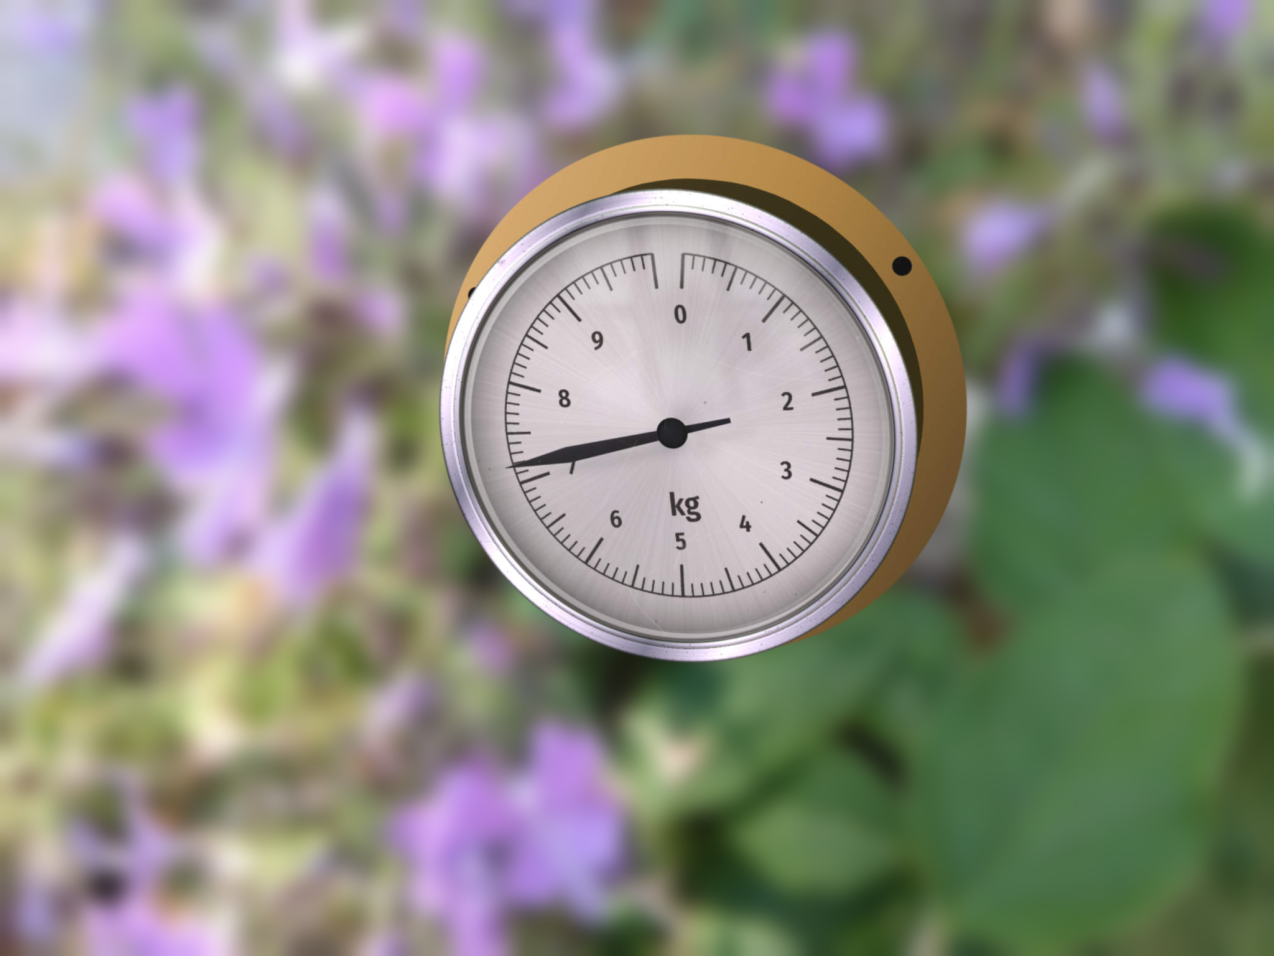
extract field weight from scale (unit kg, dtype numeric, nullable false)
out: 7.2 kg
